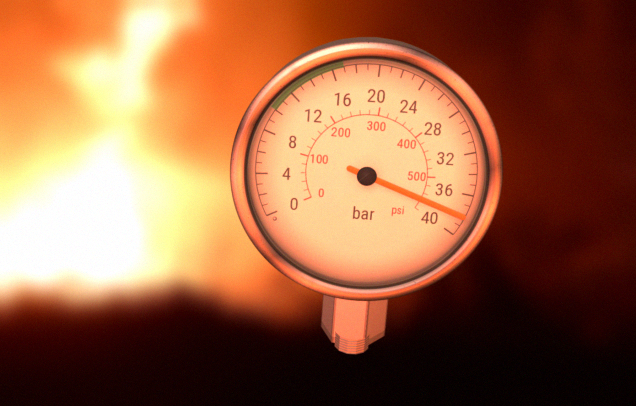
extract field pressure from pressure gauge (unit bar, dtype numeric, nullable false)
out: 38 bar
